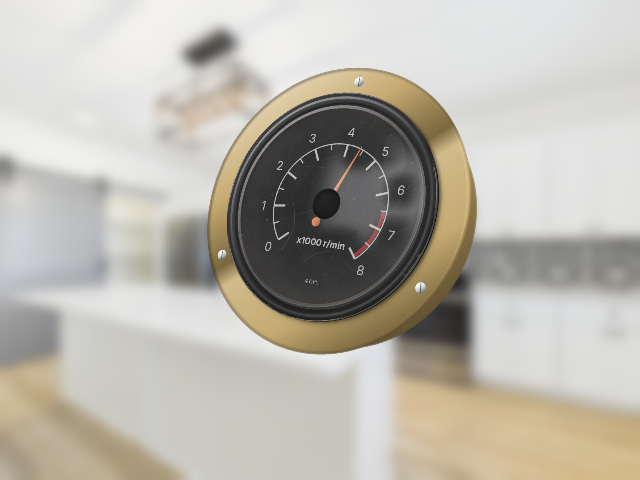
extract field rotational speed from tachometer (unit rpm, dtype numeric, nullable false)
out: 4500 rpm
